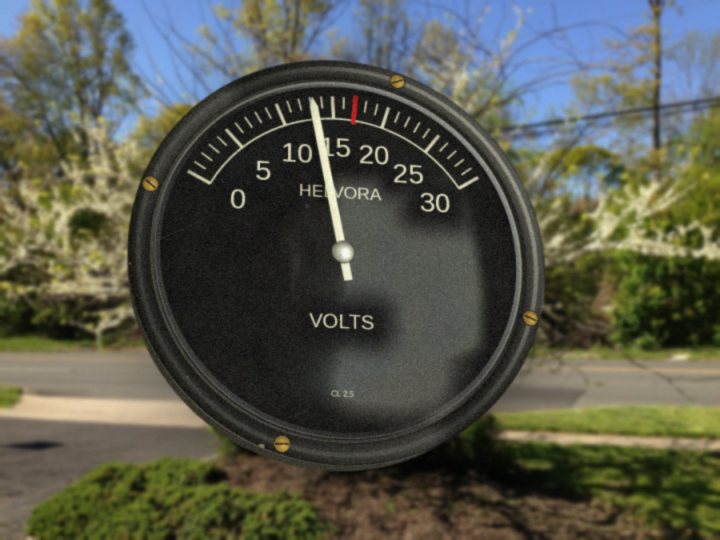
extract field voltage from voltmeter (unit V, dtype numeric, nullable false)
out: 13 V
